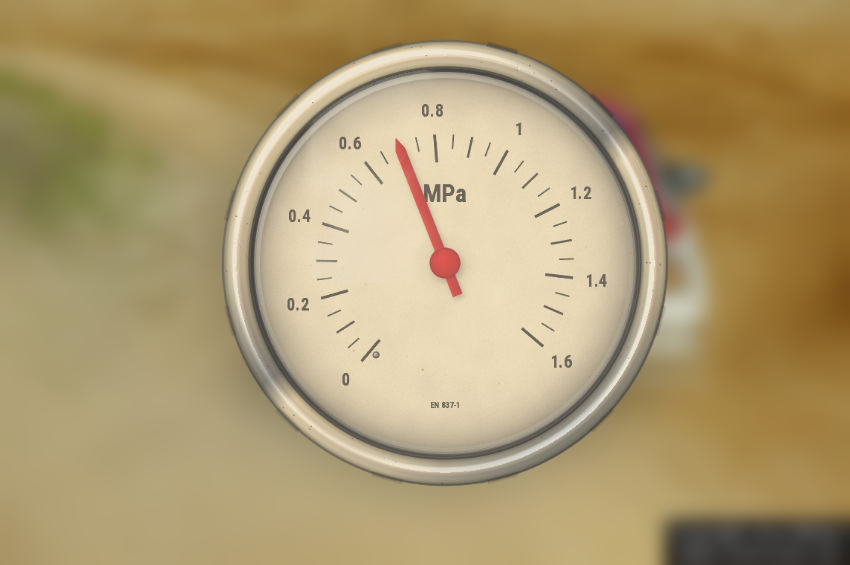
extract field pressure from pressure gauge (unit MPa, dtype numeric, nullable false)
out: 0.7 MPa
